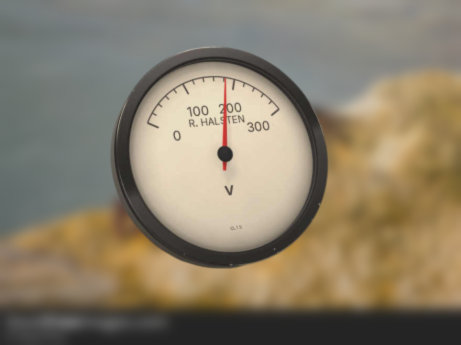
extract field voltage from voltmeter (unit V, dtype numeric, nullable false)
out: 180 V
